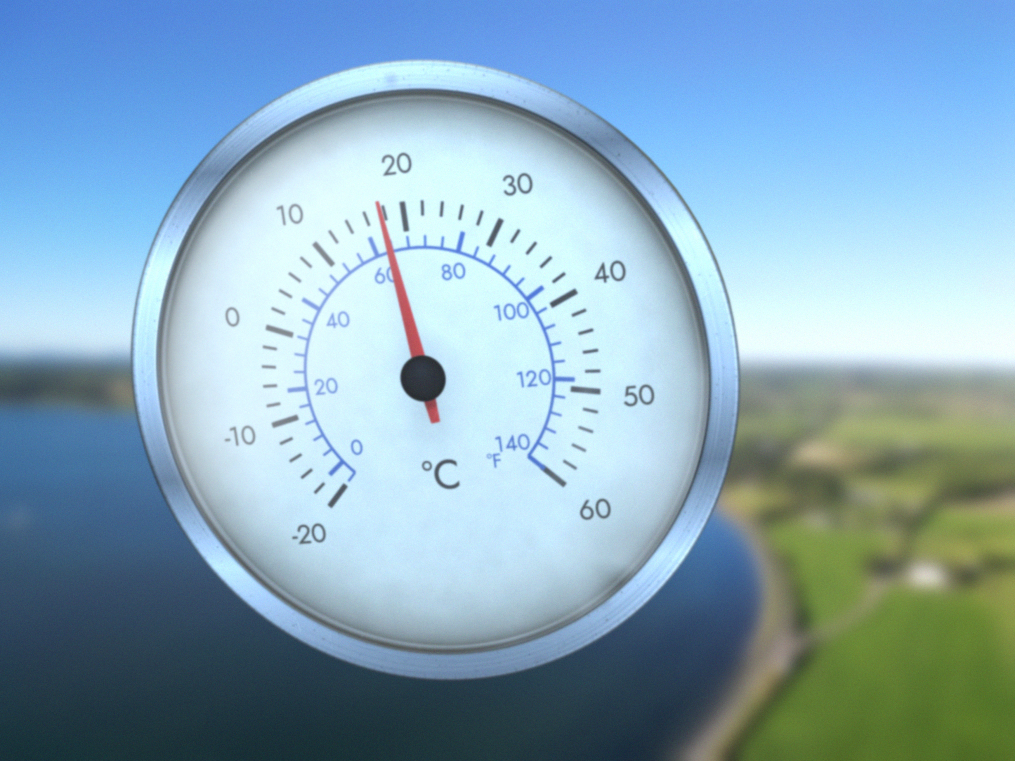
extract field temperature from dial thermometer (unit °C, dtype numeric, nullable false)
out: 18 °C
